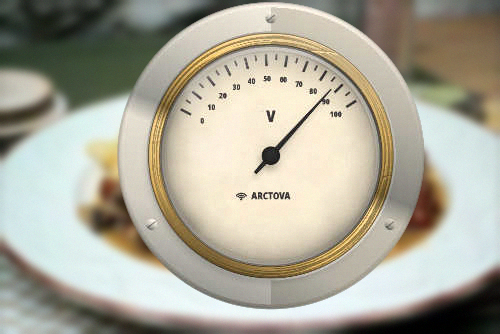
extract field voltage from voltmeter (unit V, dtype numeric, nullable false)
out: 87.5 V
